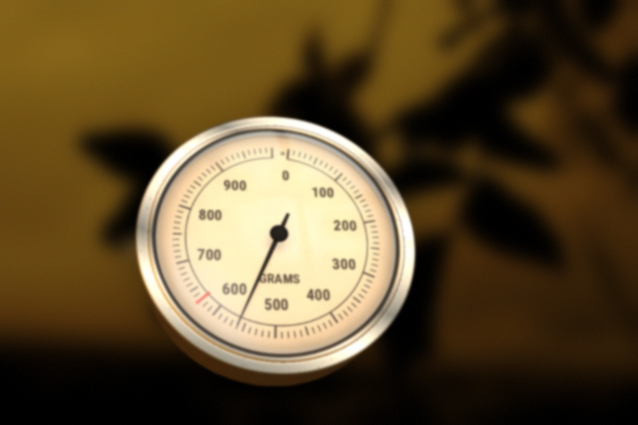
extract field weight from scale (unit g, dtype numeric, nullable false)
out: 560 g
